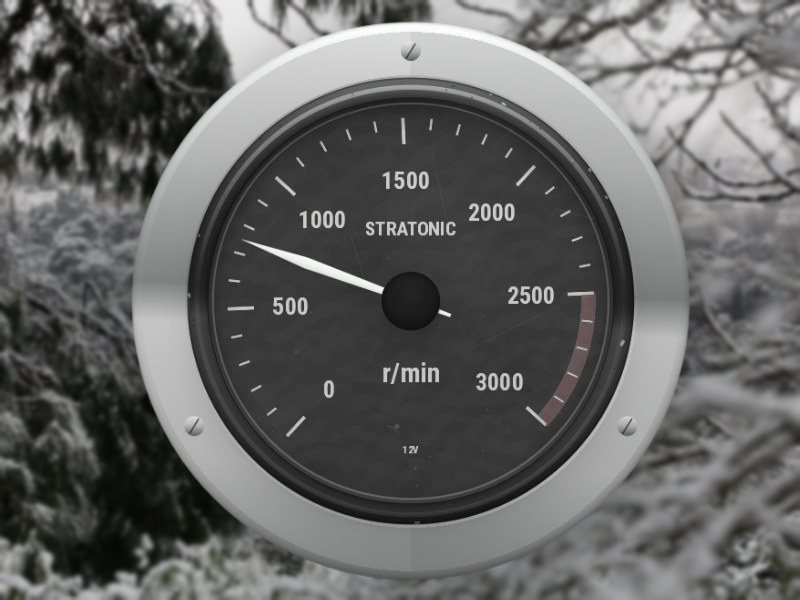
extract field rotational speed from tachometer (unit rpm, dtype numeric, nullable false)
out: 750 rpm
